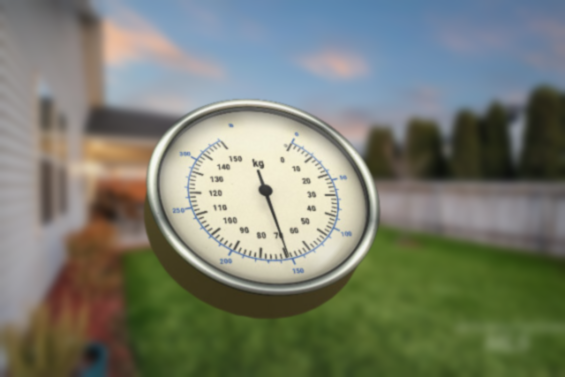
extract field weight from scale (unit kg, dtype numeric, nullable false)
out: 70 kg
